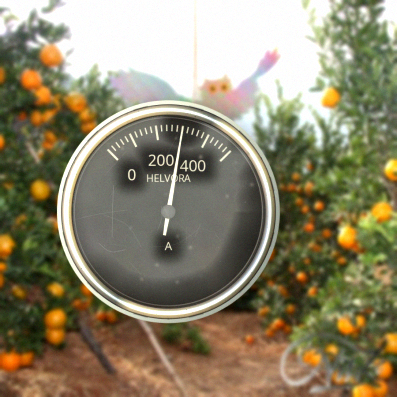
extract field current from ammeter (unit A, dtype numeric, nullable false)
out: 300 A
